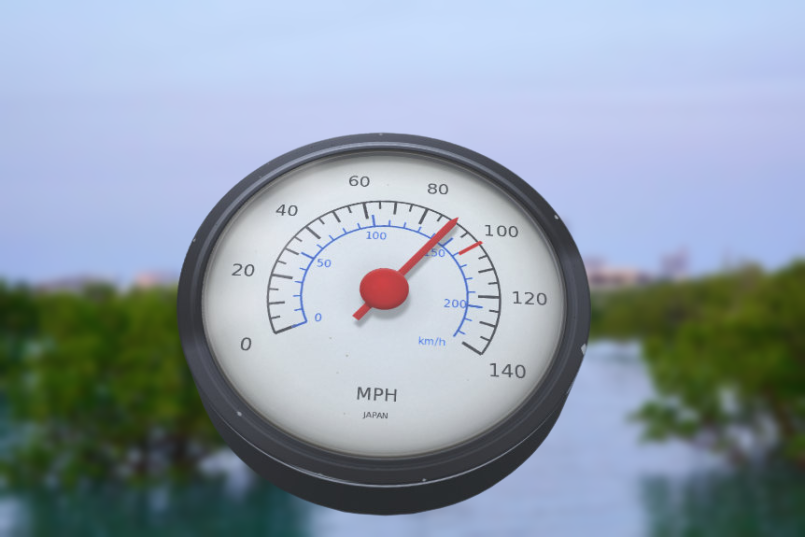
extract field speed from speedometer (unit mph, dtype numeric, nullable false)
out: 90 mph
